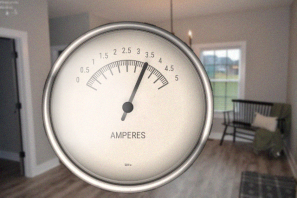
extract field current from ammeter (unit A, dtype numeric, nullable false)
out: 3.5 A
